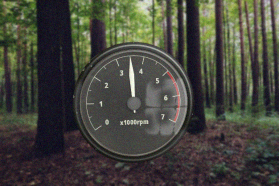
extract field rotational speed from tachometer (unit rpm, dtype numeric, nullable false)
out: 3500 rpm
